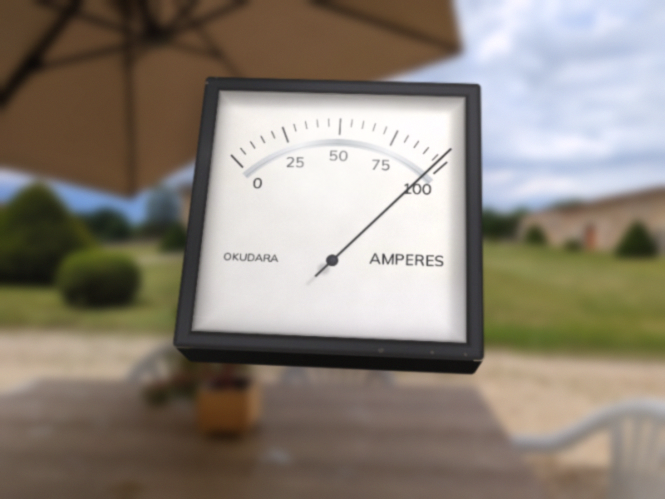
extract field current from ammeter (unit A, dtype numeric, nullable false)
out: 97.5 A
